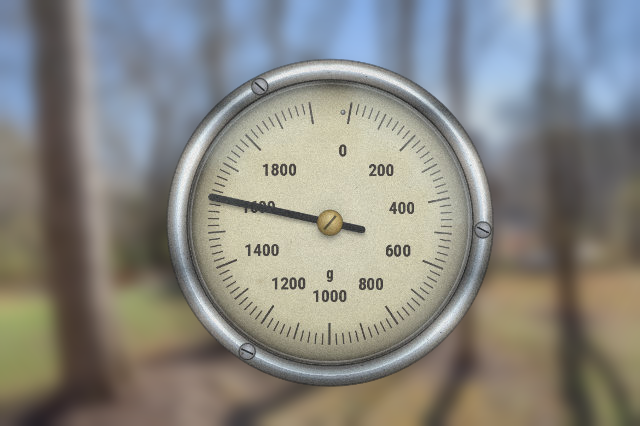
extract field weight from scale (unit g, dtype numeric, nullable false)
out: 1600 g
